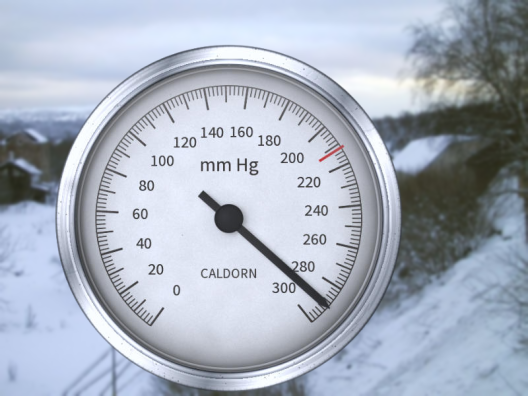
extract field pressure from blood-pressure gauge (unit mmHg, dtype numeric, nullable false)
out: 290 mmHg
